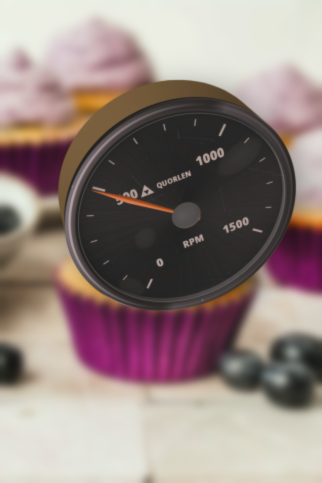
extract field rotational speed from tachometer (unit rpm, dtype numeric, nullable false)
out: 500 rpm
